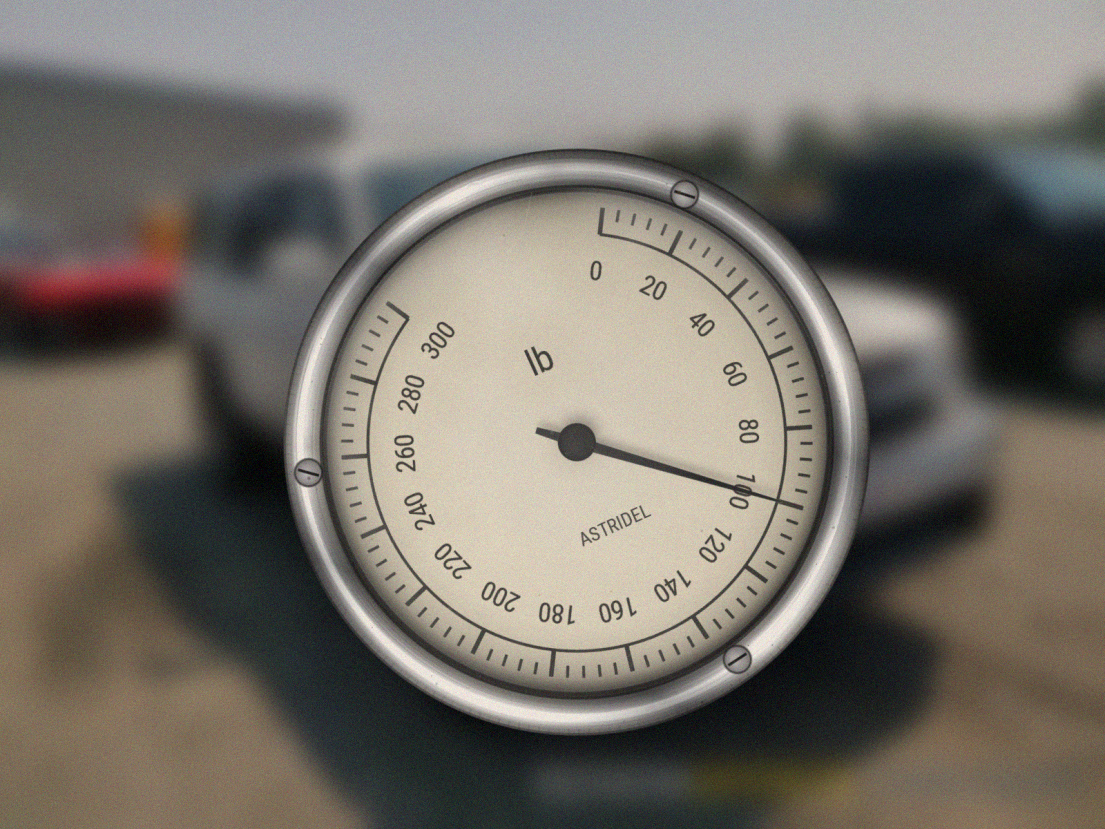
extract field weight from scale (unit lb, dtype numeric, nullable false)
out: 100 lb
